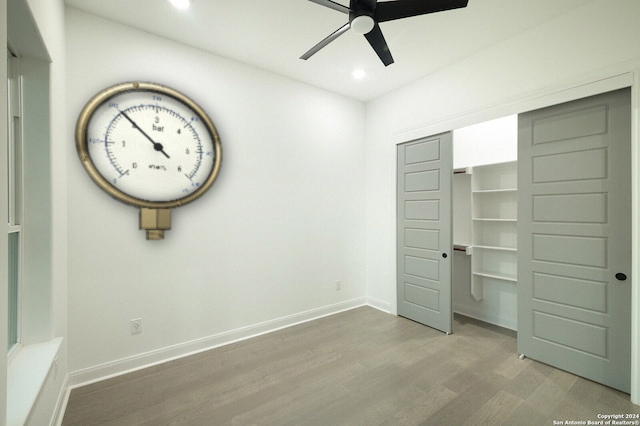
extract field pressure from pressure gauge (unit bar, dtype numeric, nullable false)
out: 2 bar
